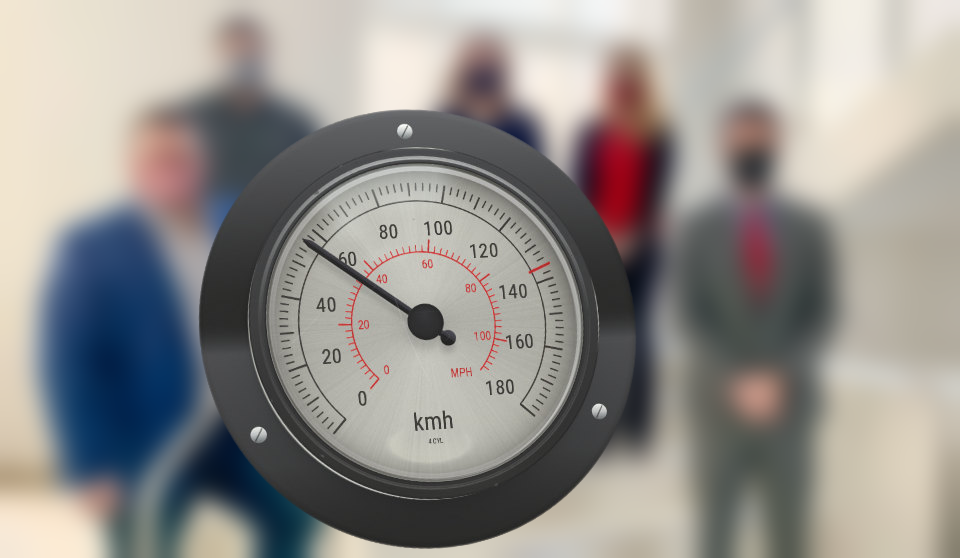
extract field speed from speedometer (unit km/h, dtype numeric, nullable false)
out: 56 km/h
